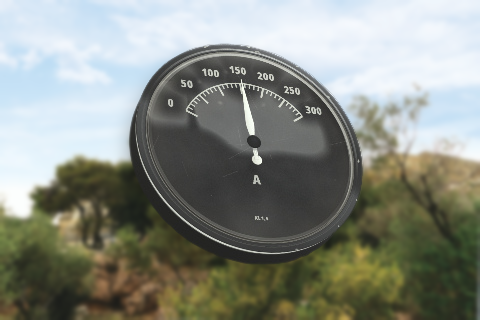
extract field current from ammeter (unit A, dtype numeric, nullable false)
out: 150 A
